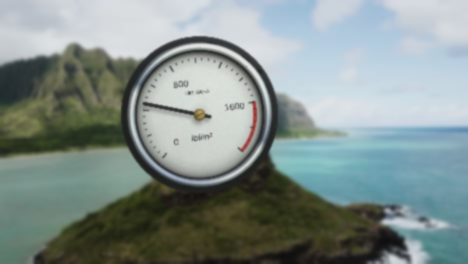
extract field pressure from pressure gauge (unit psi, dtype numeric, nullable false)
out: 450 psi
